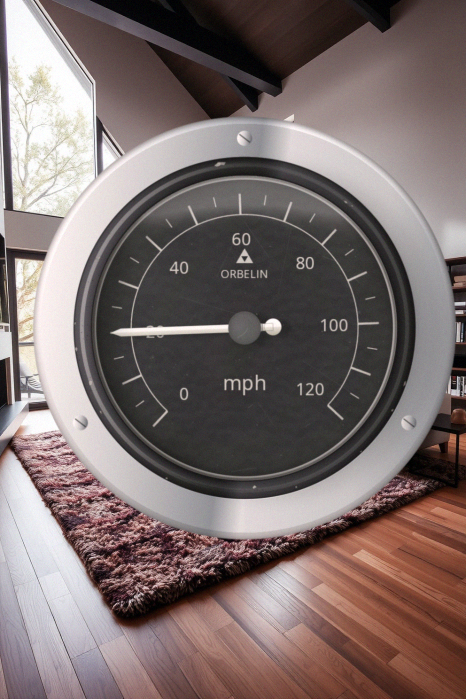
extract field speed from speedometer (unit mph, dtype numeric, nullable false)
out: 20 mph
